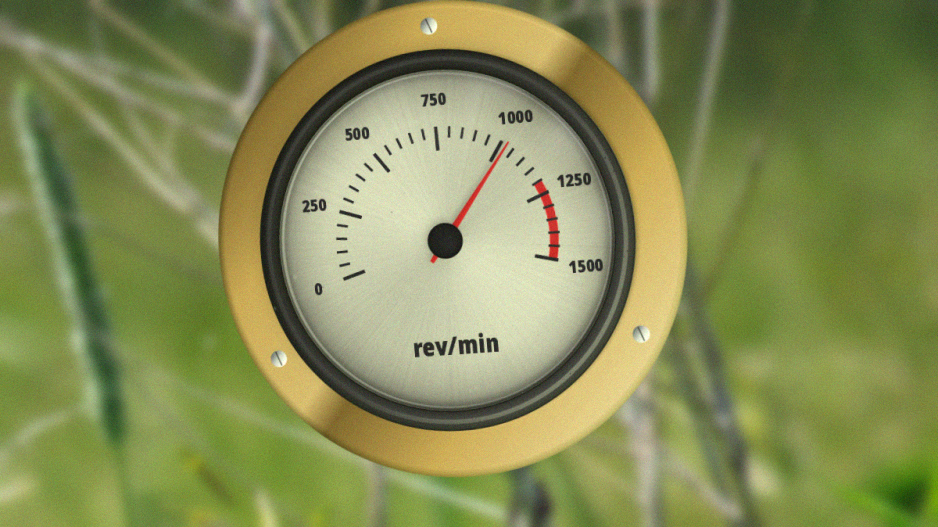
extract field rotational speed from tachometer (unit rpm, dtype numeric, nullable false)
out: 1025 rpm
